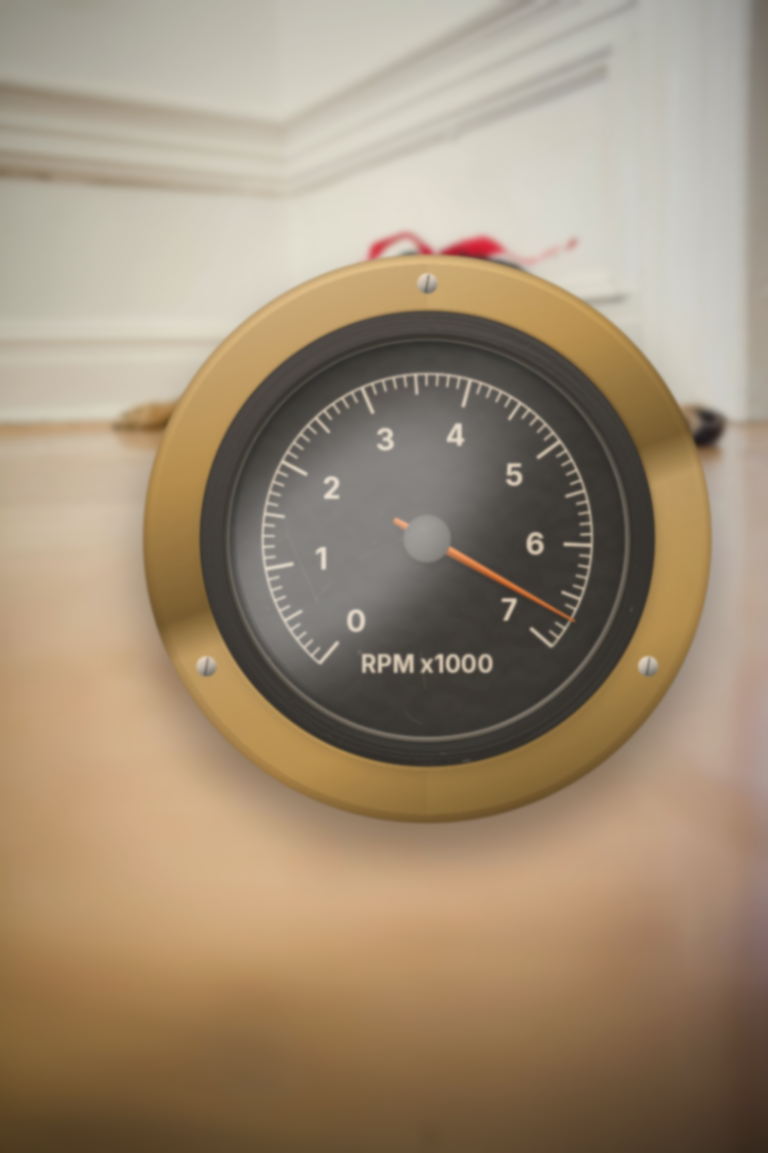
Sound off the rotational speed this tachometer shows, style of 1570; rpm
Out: 6700; rpm
